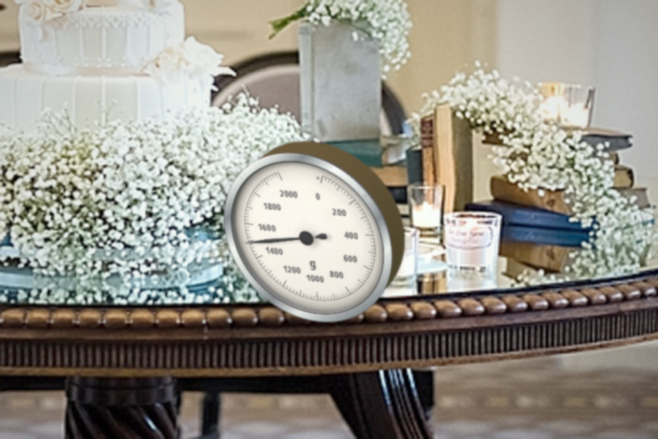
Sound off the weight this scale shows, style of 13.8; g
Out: 1500; g
